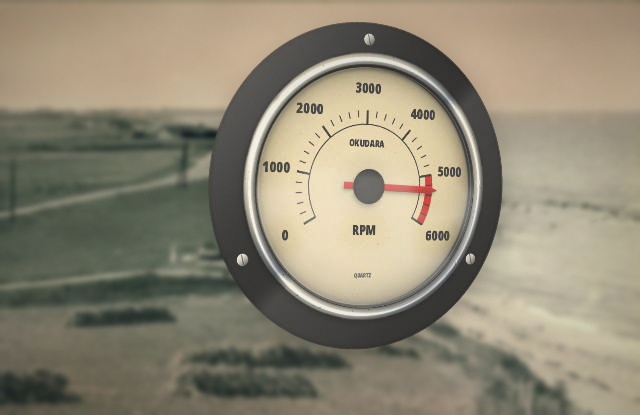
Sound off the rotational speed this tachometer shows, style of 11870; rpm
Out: 5300; rpm
